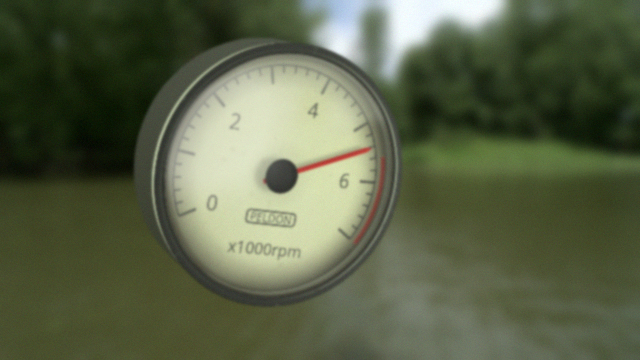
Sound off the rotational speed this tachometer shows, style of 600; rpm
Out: 5400; rpm
